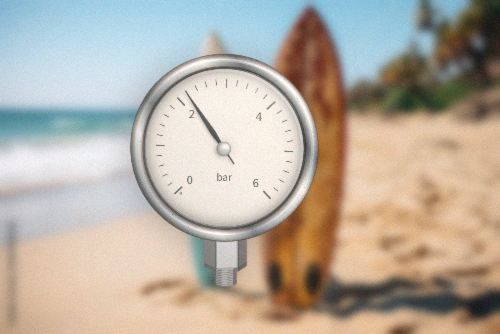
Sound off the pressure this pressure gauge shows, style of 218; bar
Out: 2.2; bar
